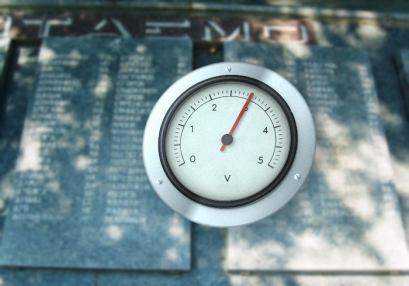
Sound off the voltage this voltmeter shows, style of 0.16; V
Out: 3; V
